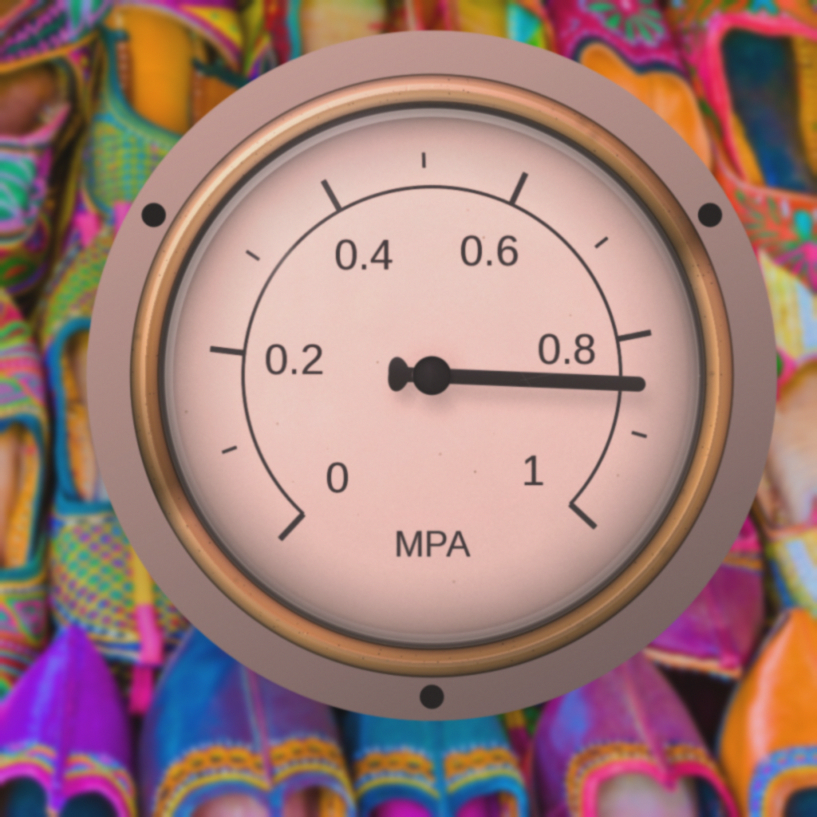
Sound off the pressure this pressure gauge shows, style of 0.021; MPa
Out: 0.85; MPa
